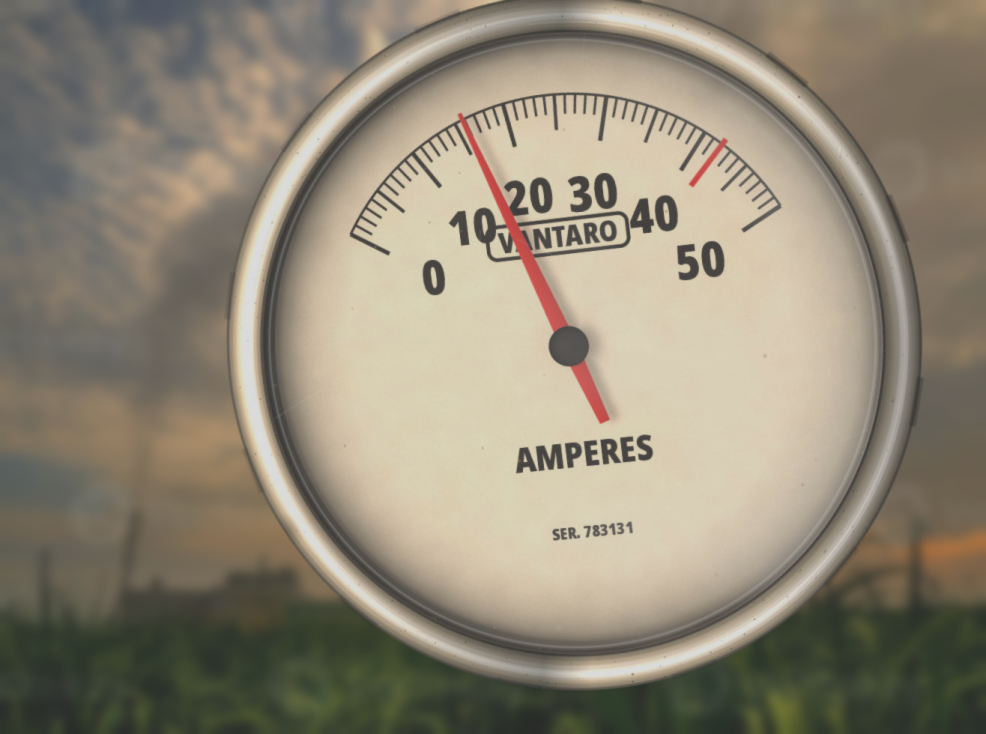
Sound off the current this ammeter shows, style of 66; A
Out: 16; A
